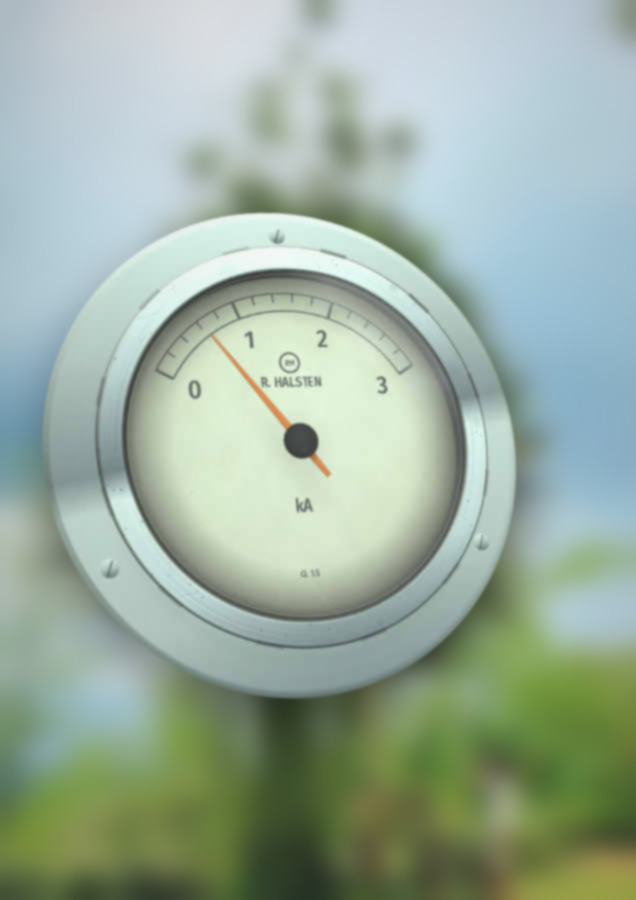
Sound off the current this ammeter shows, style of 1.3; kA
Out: 0.6; kA
